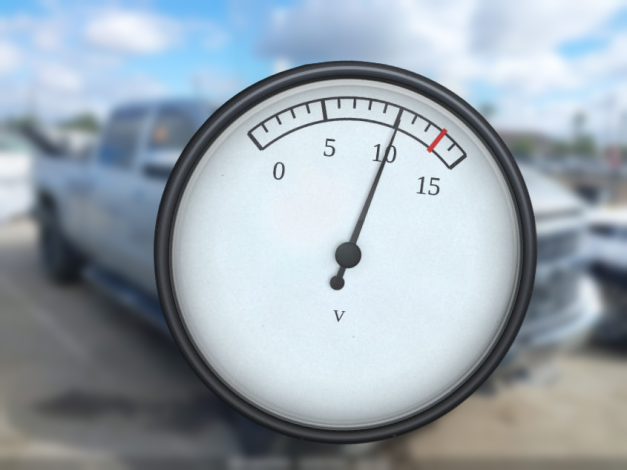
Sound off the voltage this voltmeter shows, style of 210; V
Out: 10; V
